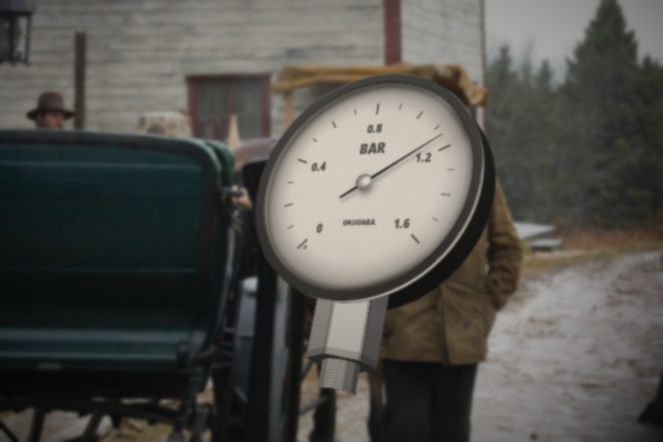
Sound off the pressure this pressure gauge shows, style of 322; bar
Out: 1.15; bar
